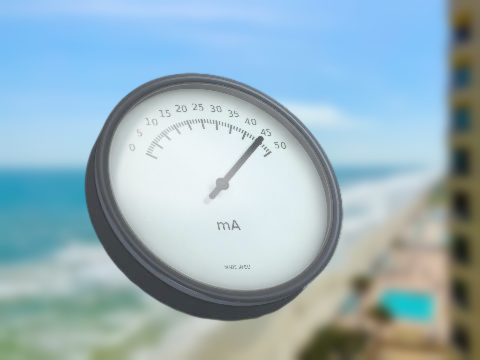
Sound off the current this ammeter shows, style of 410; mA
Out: 45; mA
